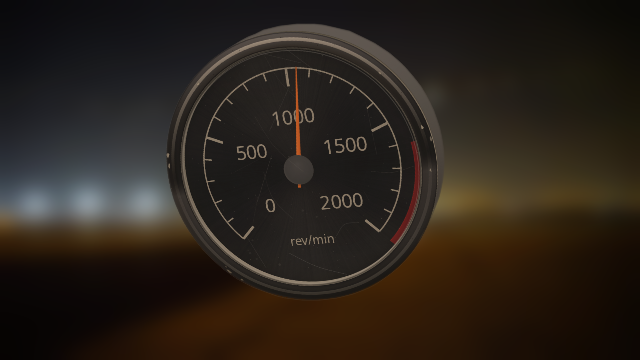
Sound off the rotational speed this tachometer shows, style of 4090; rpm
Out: 1050; rpm
